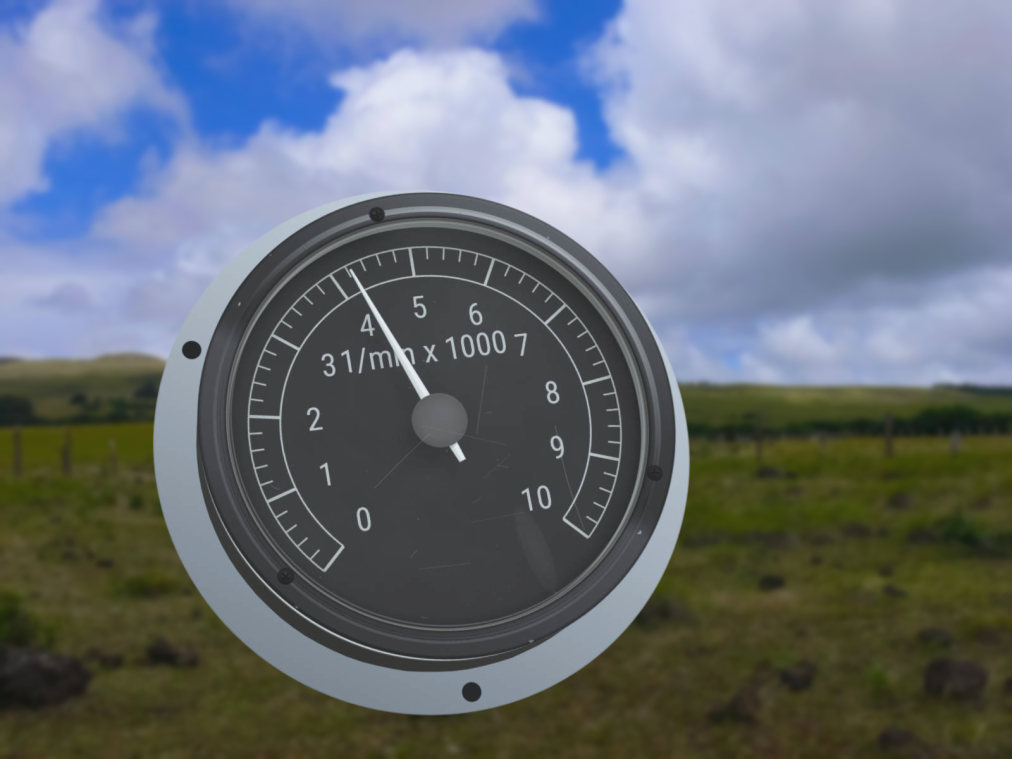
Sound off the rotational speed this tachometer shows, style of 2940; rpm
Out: 4200; rpm
